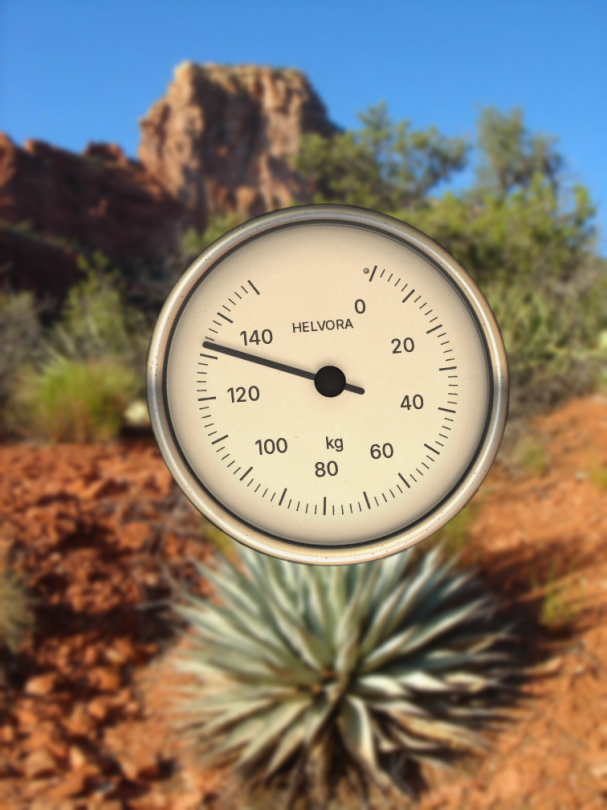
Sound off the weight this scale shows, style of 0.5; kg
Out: 132; kg
